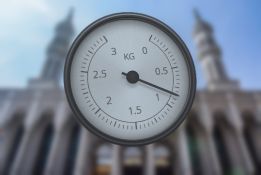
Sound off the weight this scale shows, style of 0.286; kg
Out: 0.85; kg
